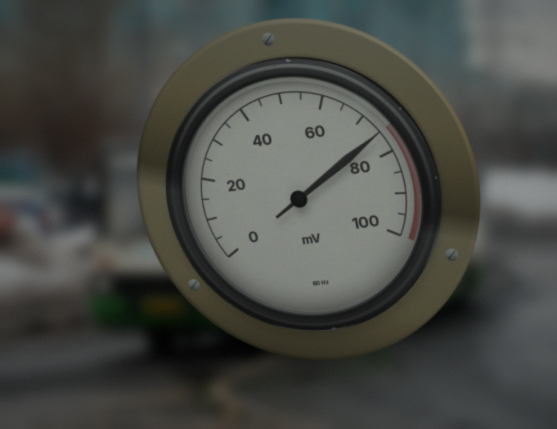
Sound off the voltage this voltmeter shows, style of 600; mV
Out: 75; mV
